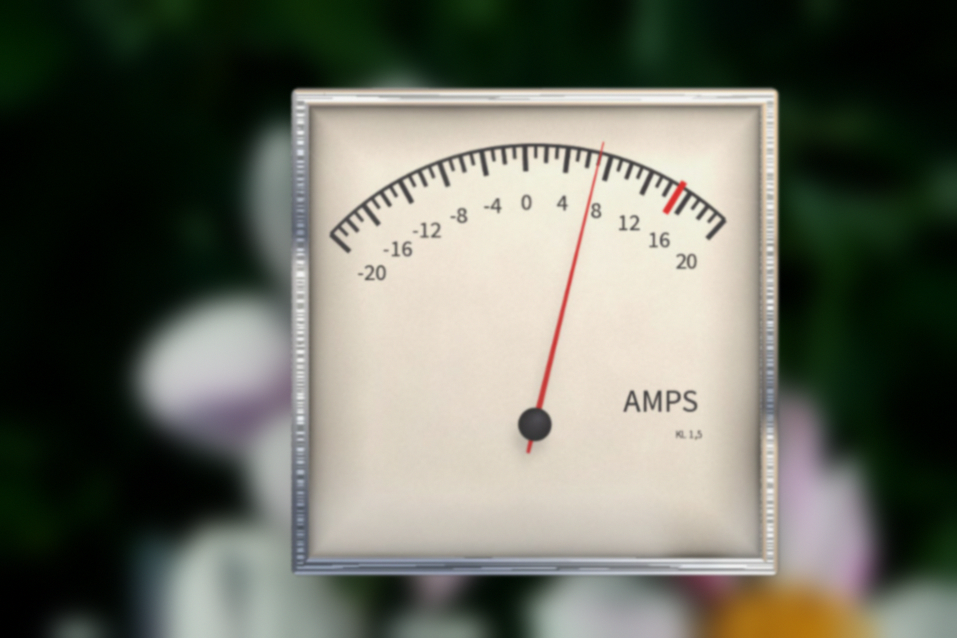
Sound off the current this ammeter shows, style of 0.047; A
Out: 7; A
